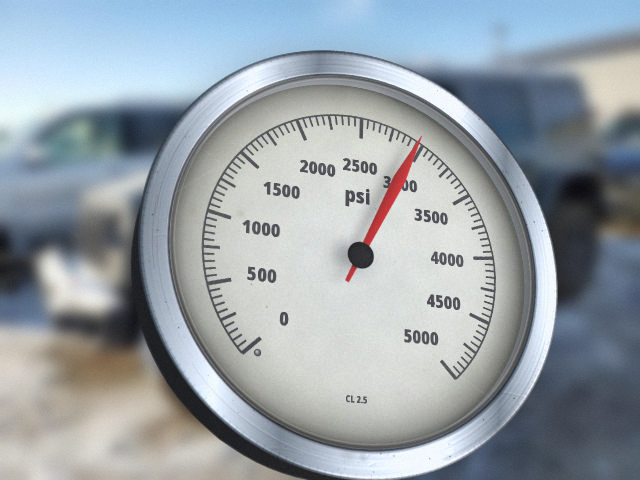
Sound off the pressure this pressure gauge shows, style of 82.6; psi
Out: 2950; psi
